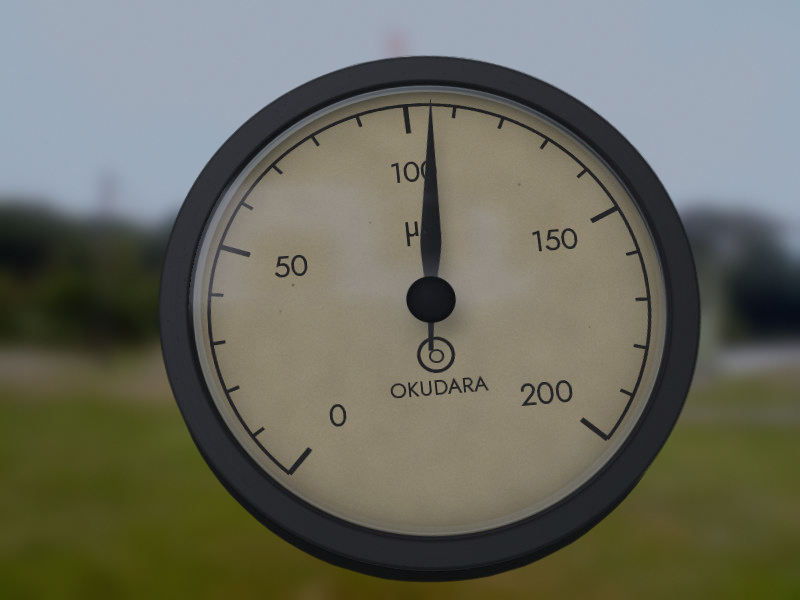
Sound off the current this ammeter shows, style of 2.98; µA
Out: 105; µA
